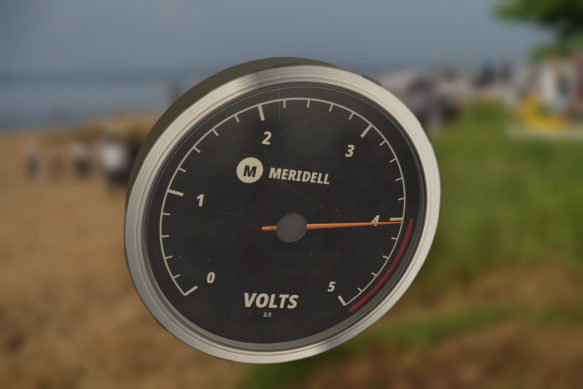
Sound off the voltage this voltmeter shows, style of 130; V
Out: 4; V
